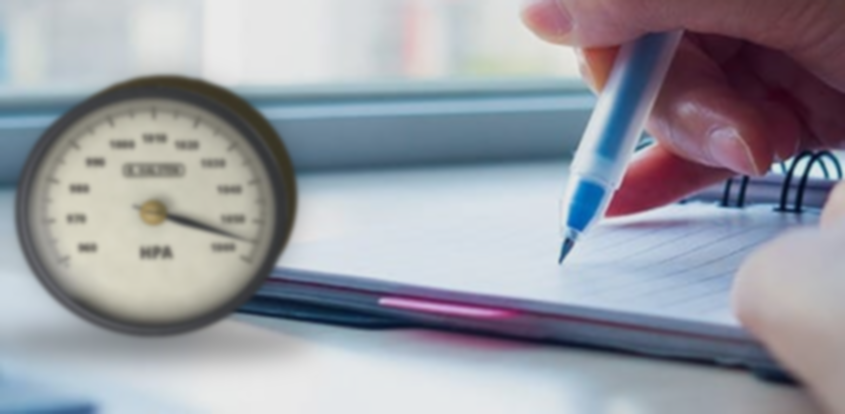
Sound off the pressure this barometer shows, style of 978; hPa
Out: 1055; hPa
